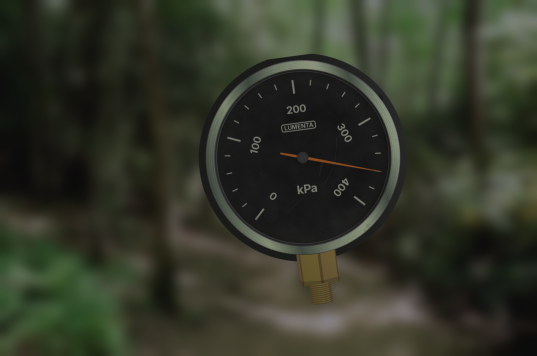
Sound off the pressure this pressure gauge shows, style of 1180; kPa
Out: 360; kPa
